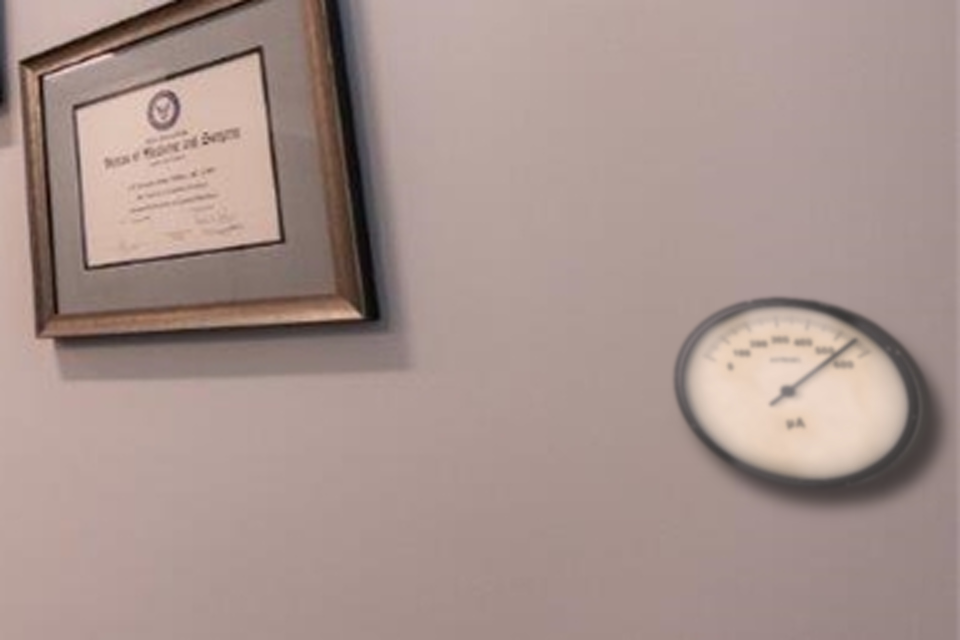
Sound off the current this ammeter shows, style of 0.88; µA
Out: 550; µA
